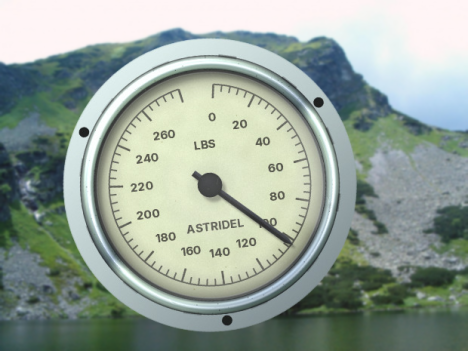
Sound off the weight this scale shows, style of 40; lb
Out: 102; lb
